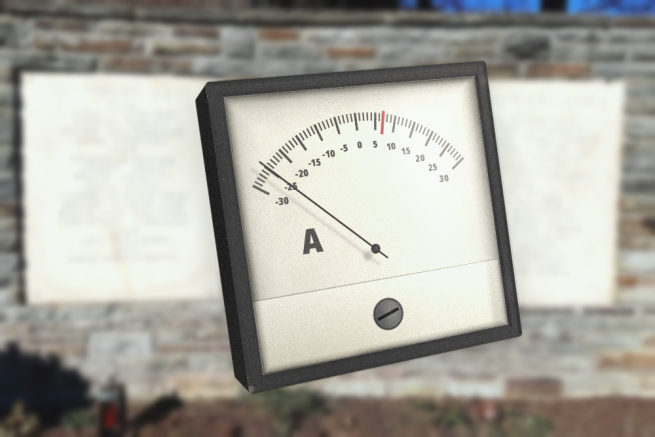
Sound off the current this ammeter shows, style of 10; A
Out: -25; A
